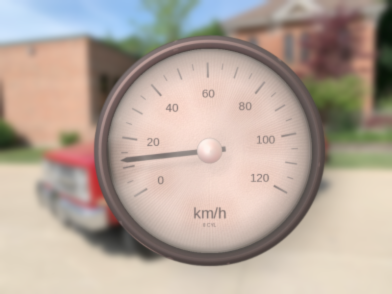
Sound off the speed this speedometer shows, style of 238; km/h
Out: 12.5; km/h
